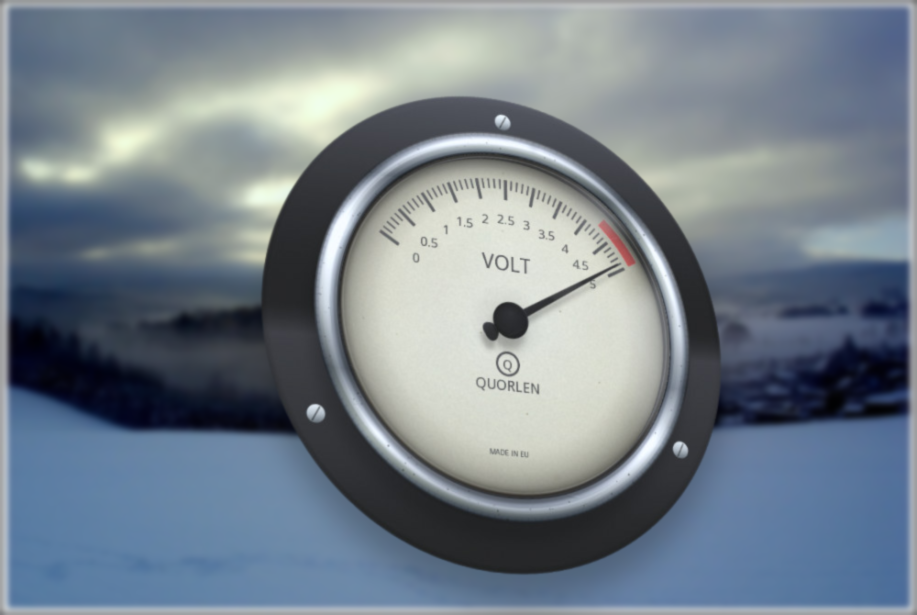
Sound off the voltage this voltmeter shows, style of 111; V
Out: 4.9; V
